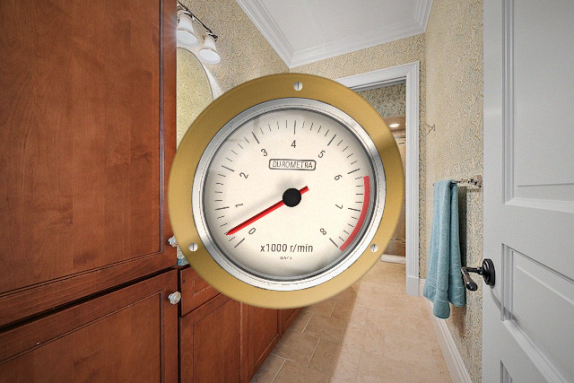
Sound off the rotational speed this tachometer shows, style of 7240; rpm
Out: 400; rpm
